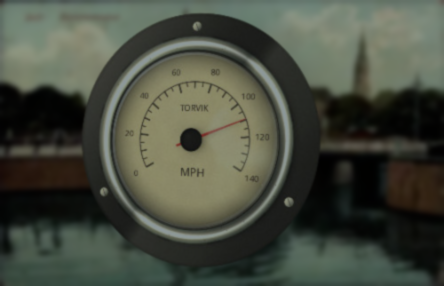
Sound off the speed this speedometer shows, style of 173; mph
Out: 110; mph
